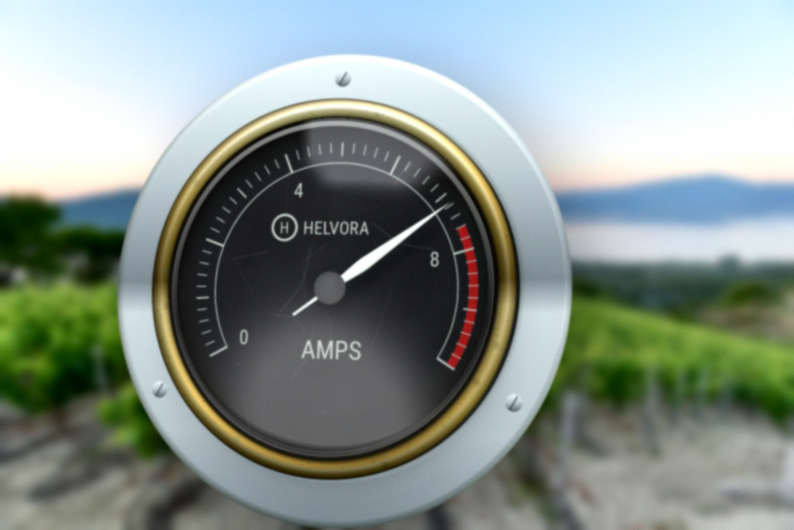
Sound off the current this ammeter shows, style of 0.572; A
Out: 7.2; A
